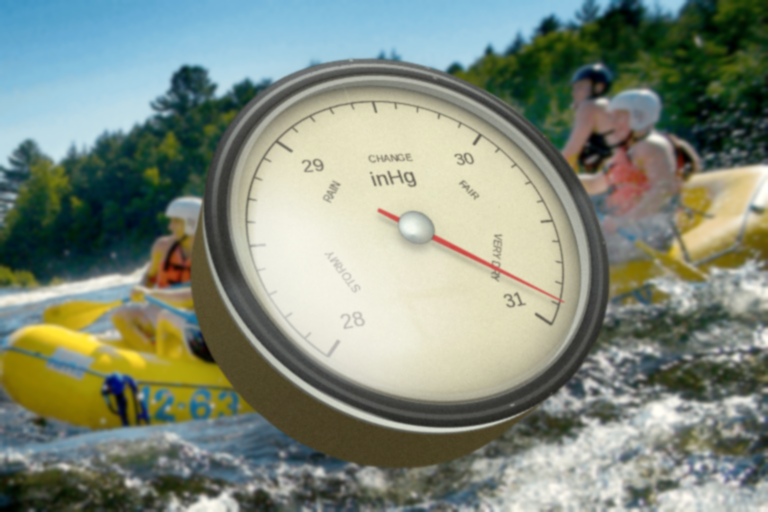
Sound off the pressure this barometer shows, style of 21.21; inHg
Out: 30.9; inHg
